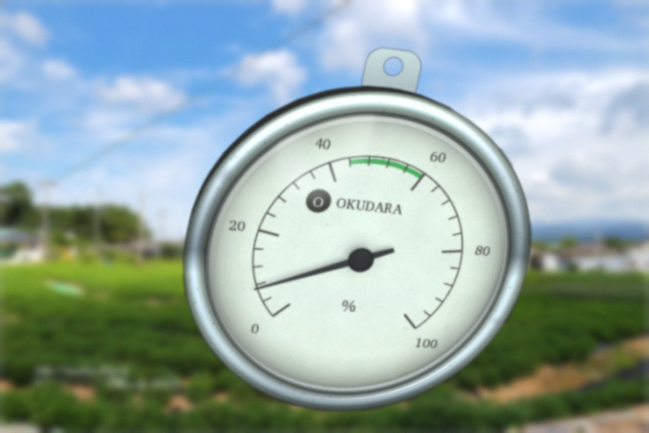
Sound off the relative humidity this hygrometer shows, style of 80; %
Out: 8; %
